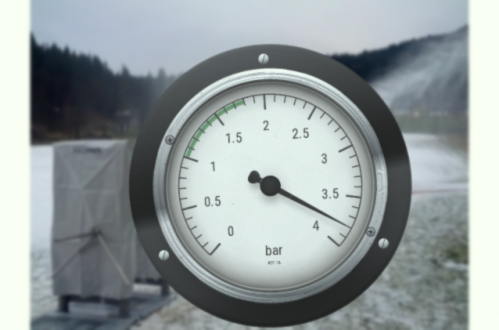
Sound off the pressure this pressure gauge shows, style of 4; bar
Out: 3.8; bar
